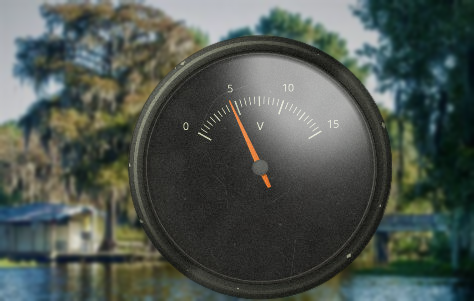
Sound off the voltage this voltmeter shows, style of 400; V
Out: 4.5; V
